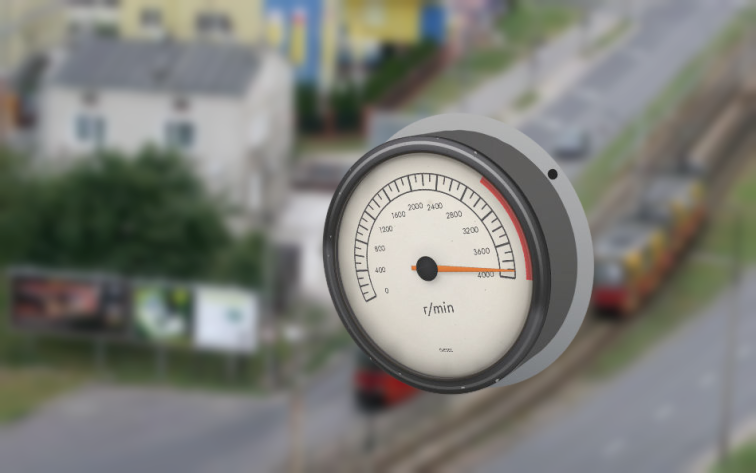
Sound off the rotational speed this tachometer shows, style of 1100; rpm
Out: 3900; rpm
